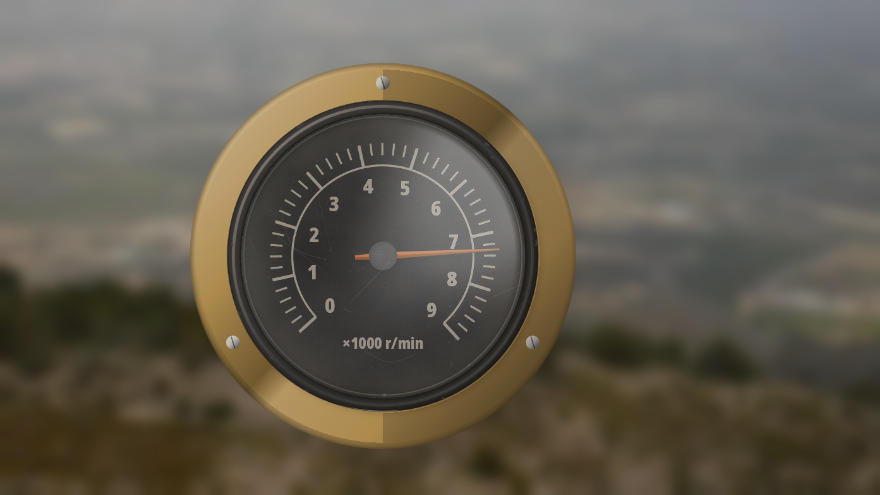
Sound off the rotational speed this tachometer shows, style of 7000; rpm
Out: 7300; rpm
